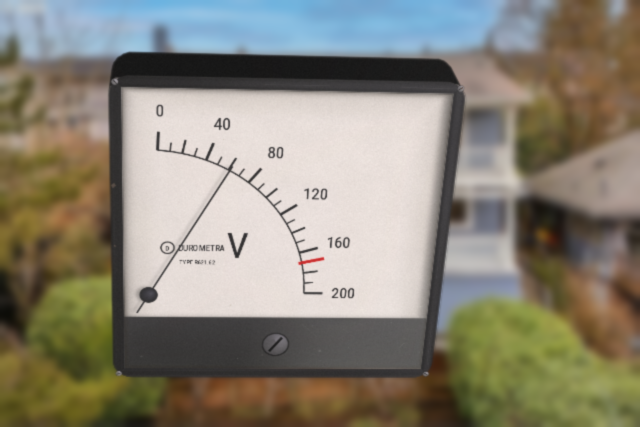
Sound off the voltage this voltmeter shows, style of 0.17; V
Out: 60; V
